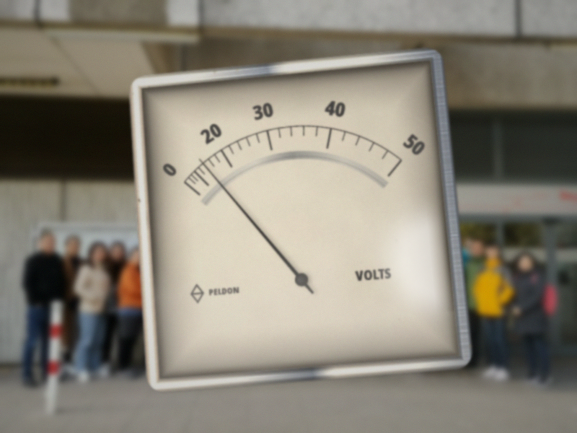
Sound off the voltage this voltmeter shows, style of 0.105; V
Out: 14; V
